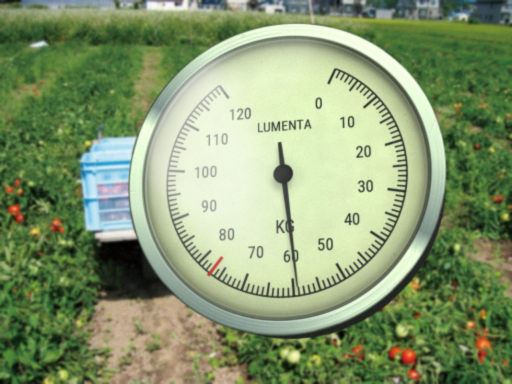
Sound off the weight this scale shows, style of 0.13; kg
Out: 59; kg
